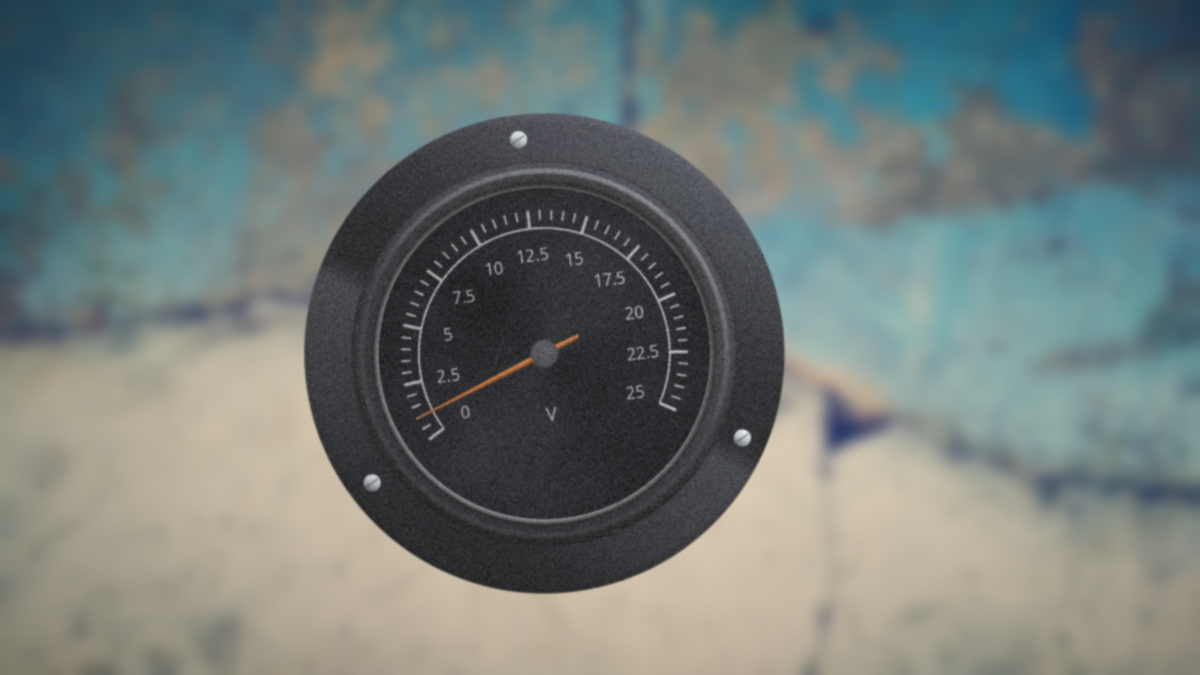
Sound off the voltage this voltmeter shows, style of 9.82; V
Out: 1; V
